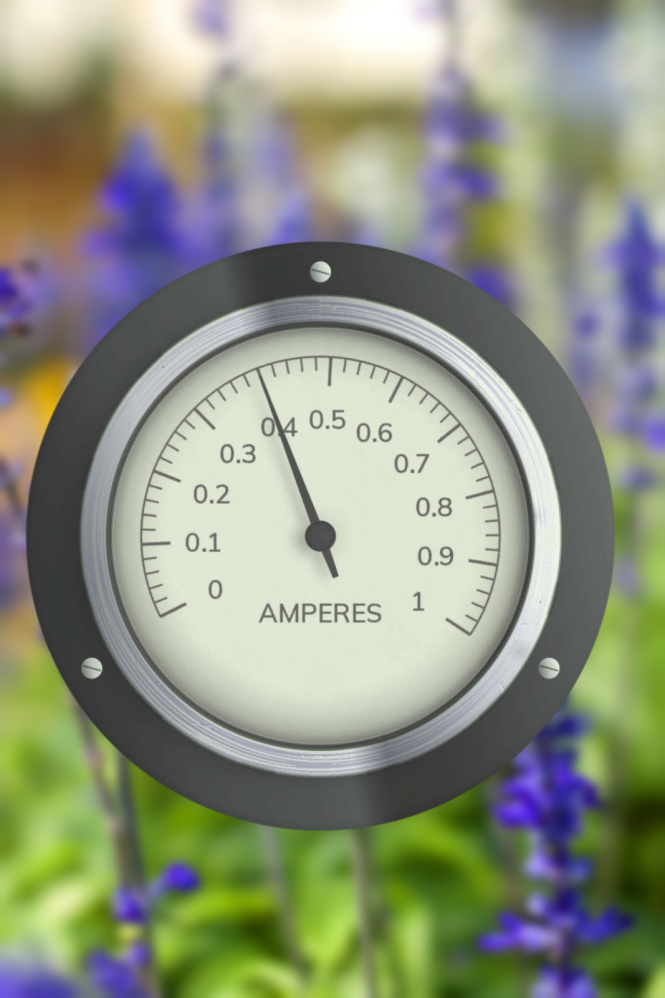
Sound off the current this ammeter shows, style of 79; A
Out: 0.4; A
